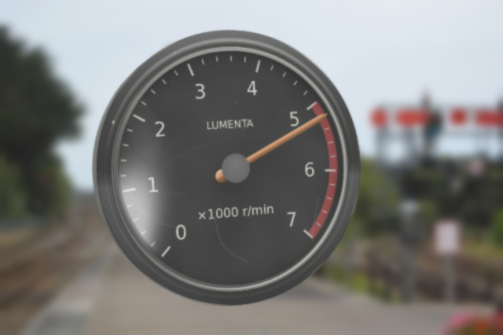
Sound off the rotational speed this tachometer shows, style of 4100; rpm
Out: 5200; rpm
